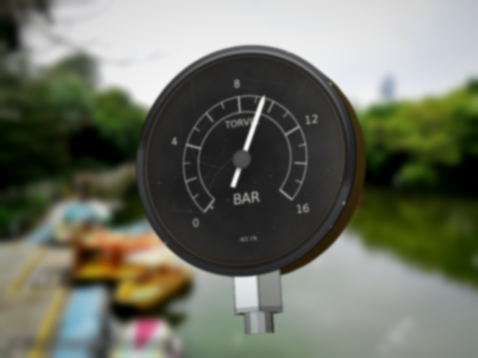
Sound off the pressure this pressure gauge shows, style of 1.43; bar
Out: 9.5; bar
